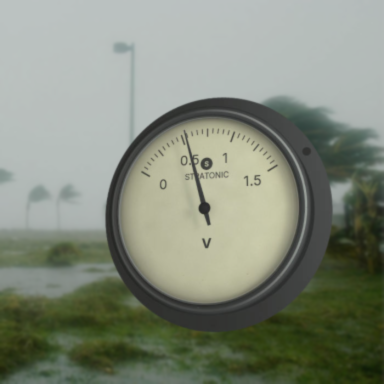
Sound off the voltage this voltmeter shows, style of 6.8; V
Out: 0.55; V
